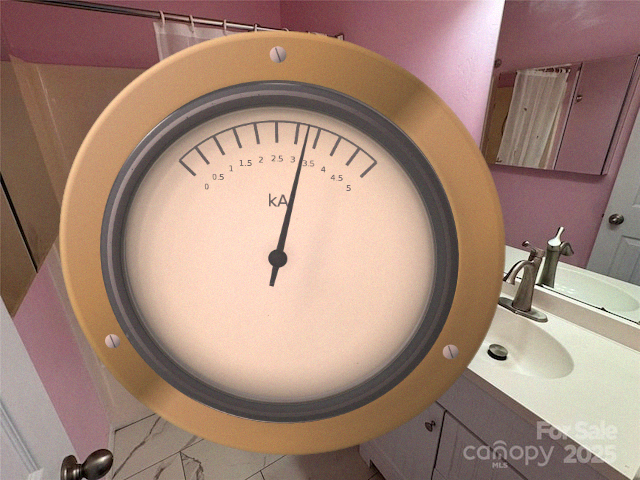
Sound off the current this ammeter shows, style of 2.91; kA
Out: 3.25; kA
